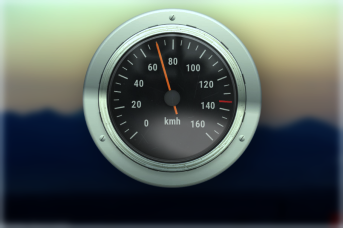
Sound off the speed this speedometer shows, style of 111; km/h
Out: 70; km/h
